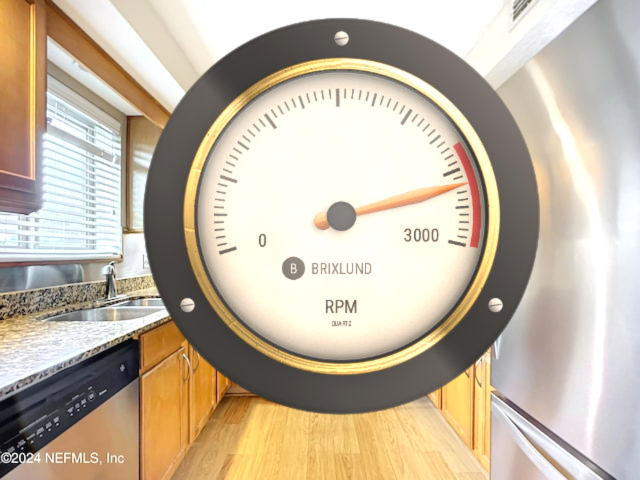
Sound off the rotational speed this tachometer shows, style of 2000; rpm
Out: 2600; rpm
